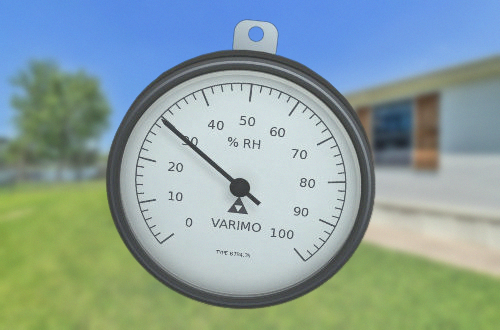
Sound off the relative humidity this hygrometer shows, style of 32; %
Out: 30; %
